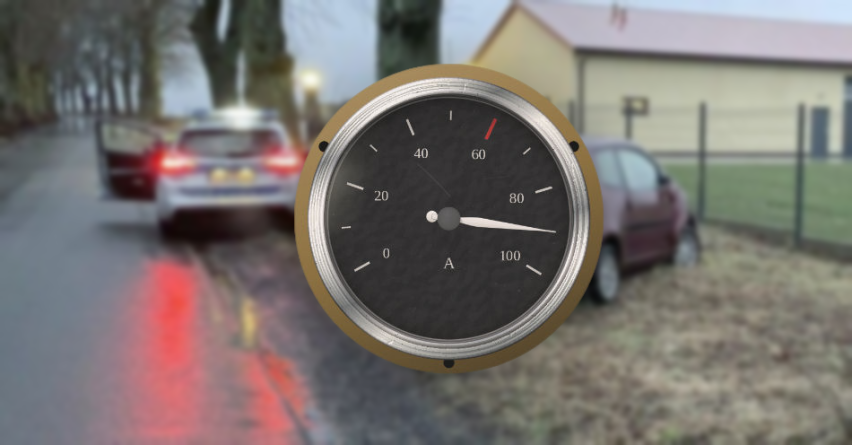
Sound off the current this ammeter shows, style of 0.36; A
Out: 90; A
